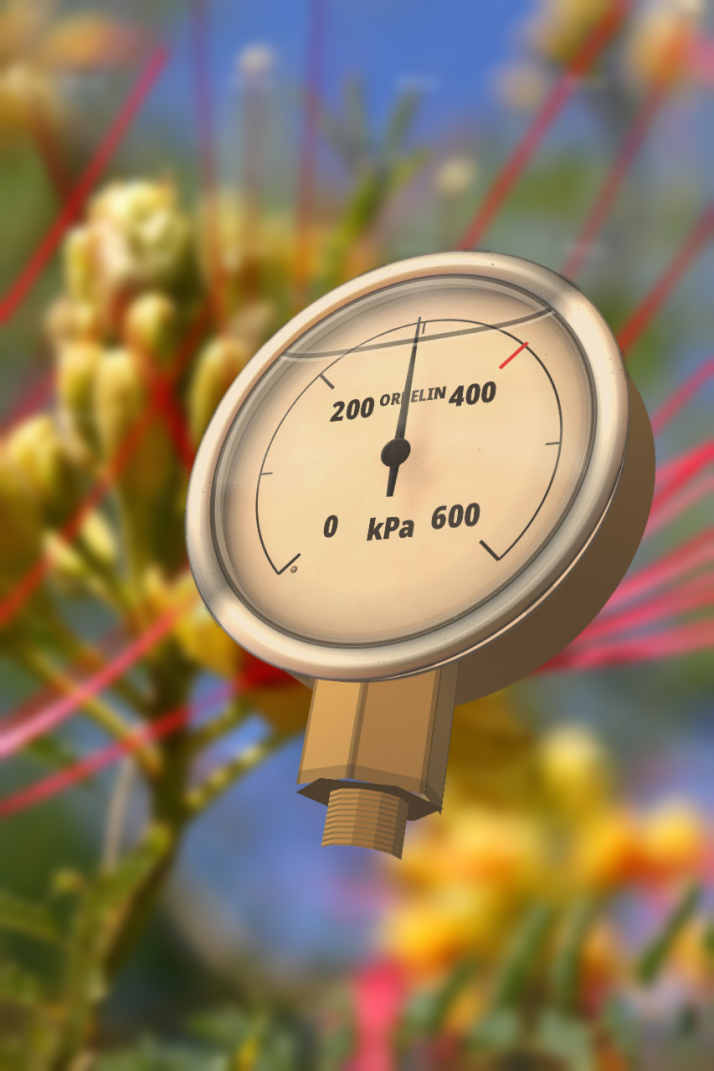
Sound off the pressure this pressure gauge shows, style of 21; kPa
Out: 300; kPa
